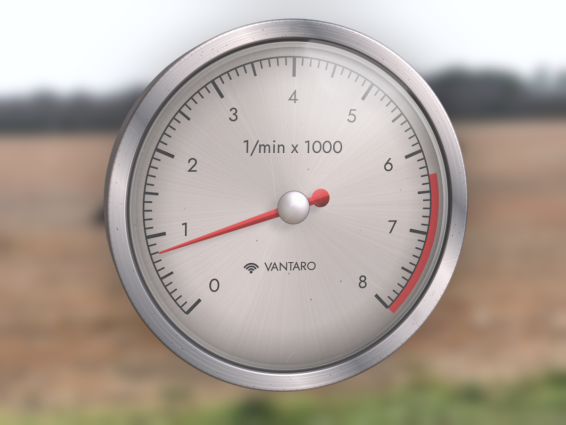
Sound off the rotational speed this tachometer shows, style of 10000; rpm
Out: 800; rpm
